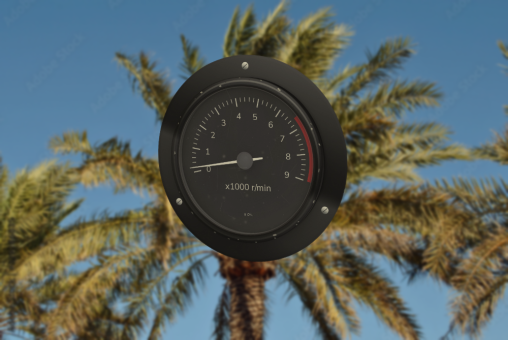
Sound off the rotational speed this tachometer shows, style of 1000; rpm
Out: 200; rpm
